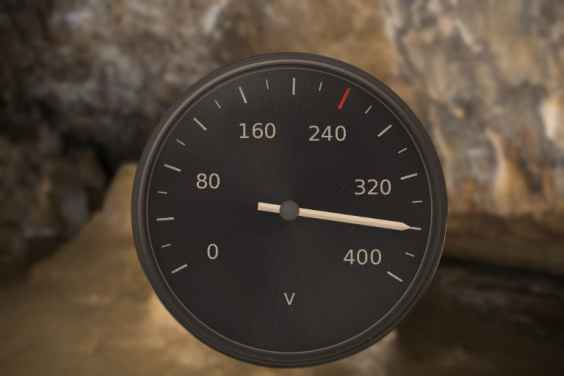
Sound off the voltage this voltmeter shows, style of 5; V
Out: 360; V
